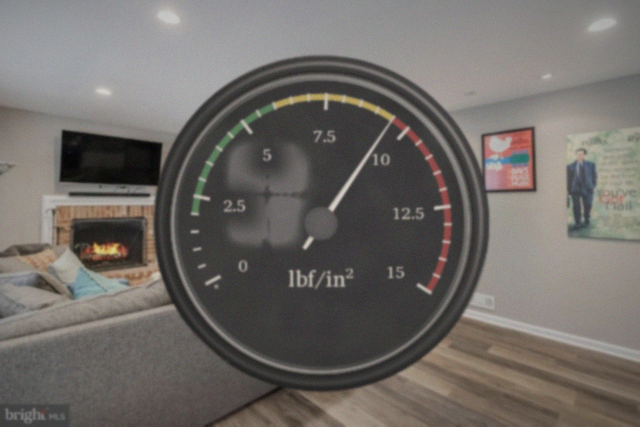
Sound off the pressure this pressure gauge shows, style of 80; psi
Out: 9.5; psi
